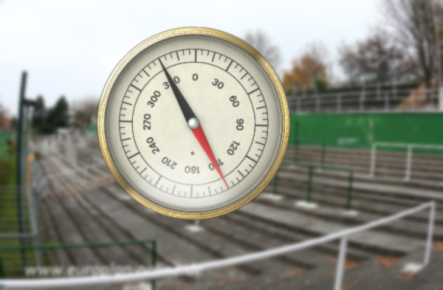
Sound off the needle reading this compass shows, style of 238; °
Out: 150; °
